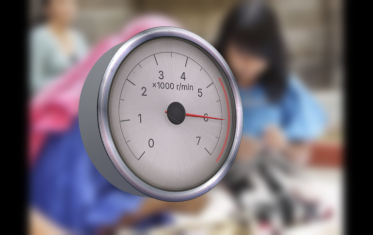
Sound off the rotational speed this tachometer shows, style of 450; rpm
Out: 6000; rpm
